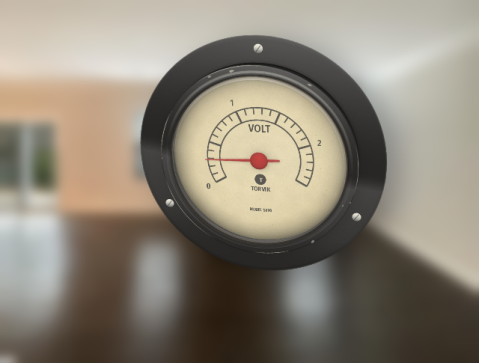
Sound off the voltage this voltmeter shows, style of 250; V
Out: 0.3; V
